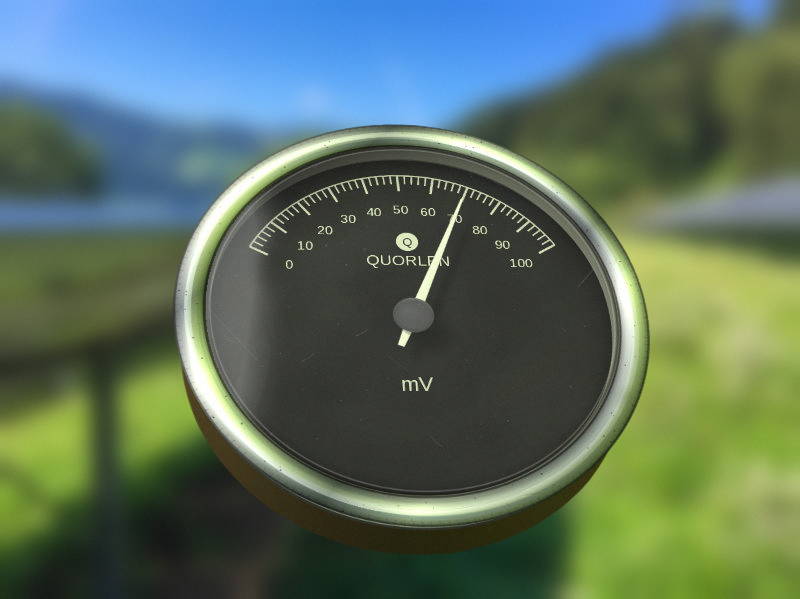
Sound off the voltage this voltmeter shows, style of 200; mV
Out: 70; mV
